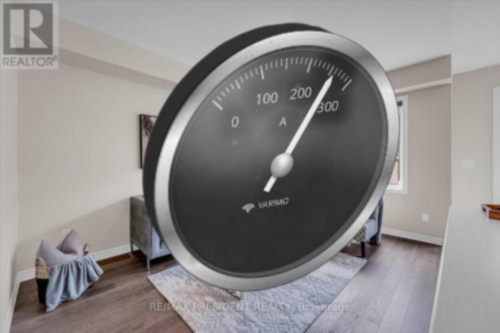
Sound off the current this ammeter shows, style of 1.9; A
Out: 250; A
